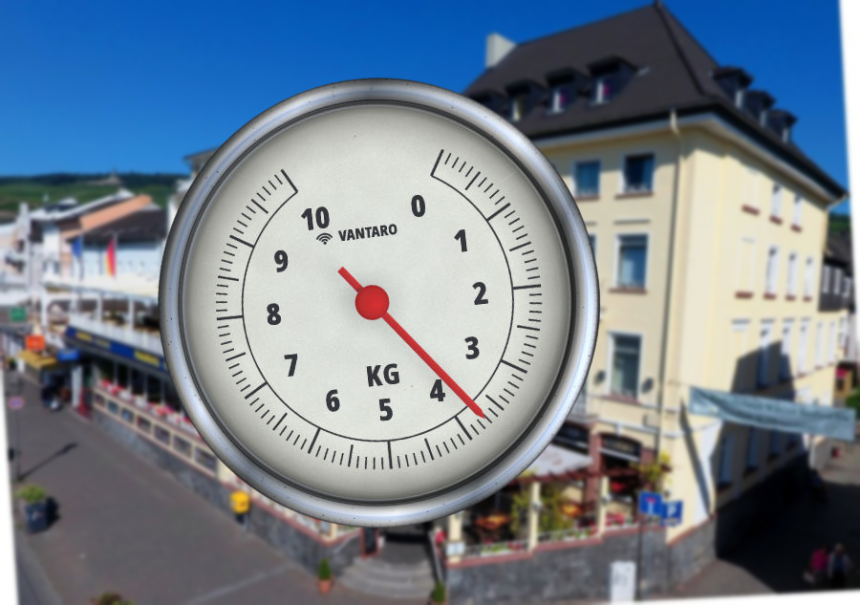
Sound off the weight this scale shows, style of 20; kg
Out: 3.7; kg
